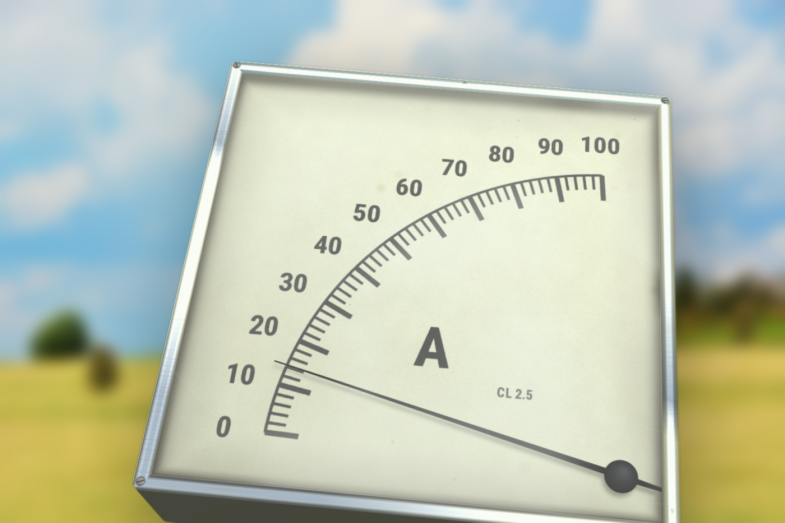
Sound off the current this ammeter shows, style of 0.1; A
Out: 14; A
